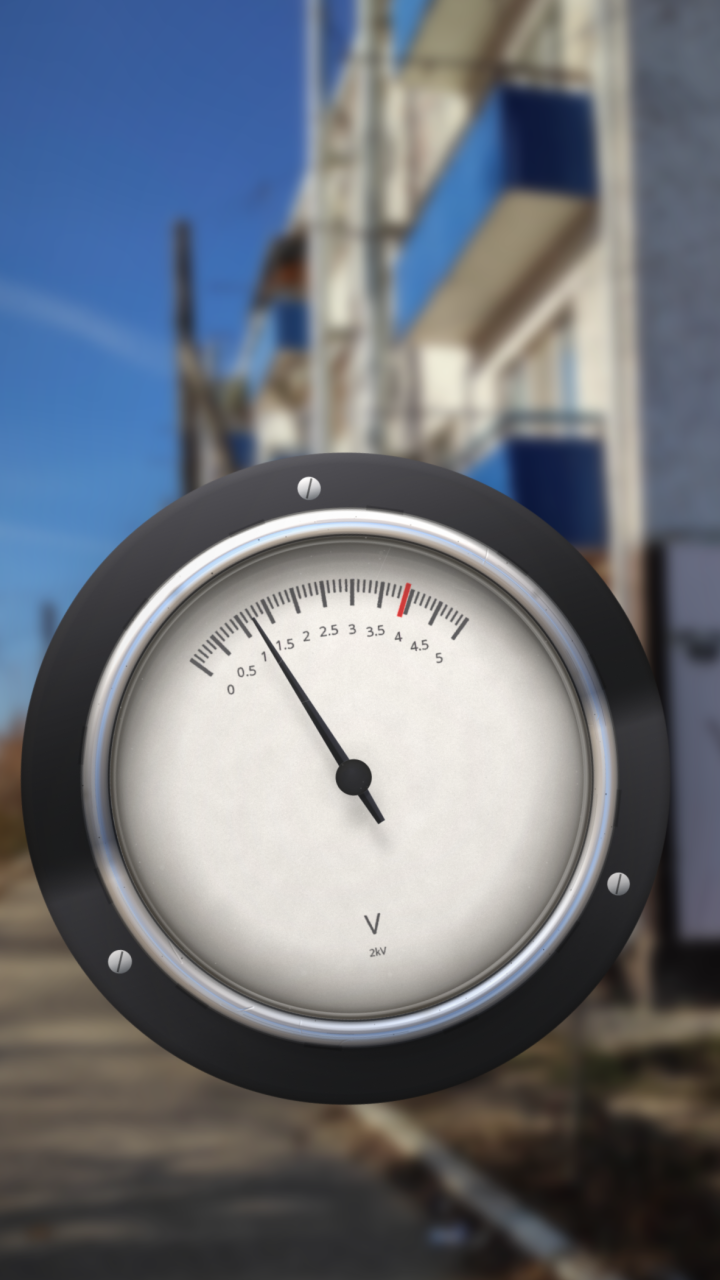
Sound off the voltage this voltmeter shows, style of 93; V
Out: 1.2; V
